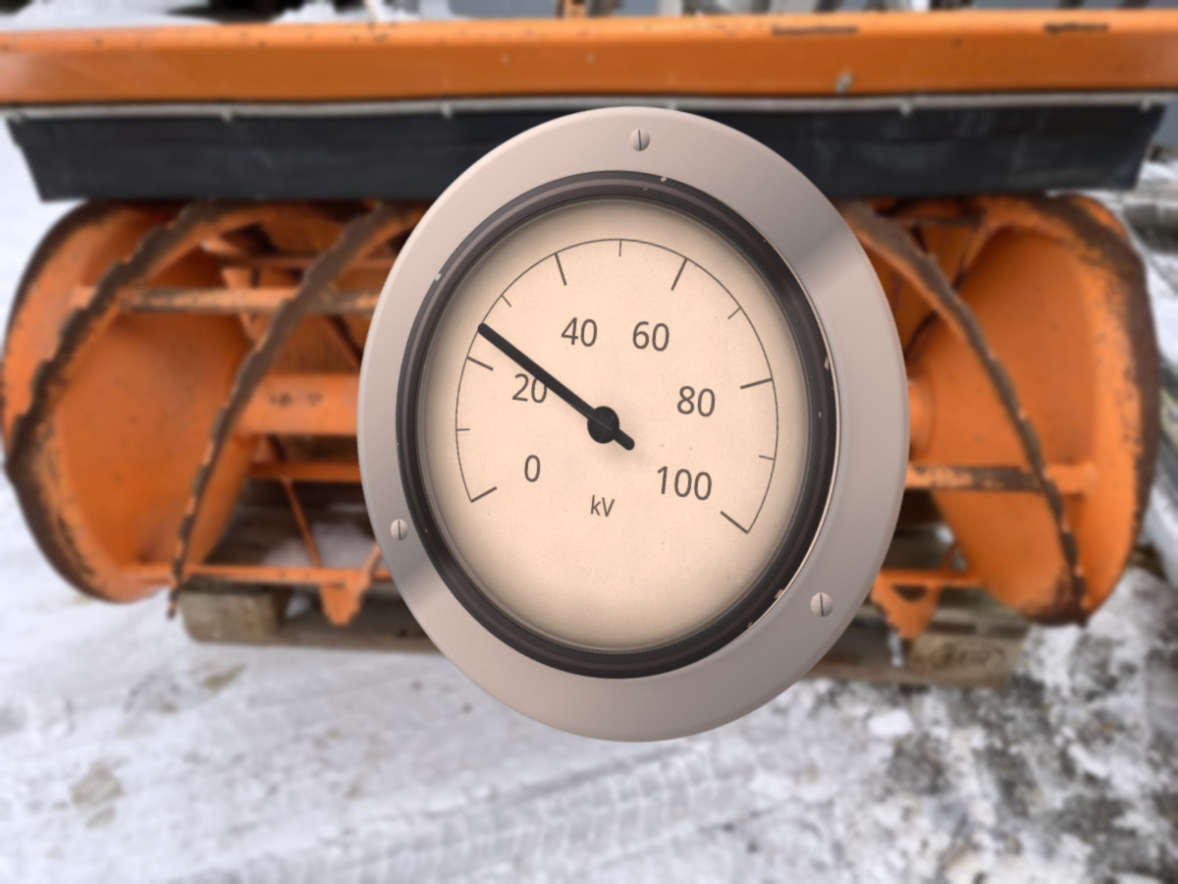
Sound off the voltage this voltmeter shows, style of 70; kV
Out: 25; kV
